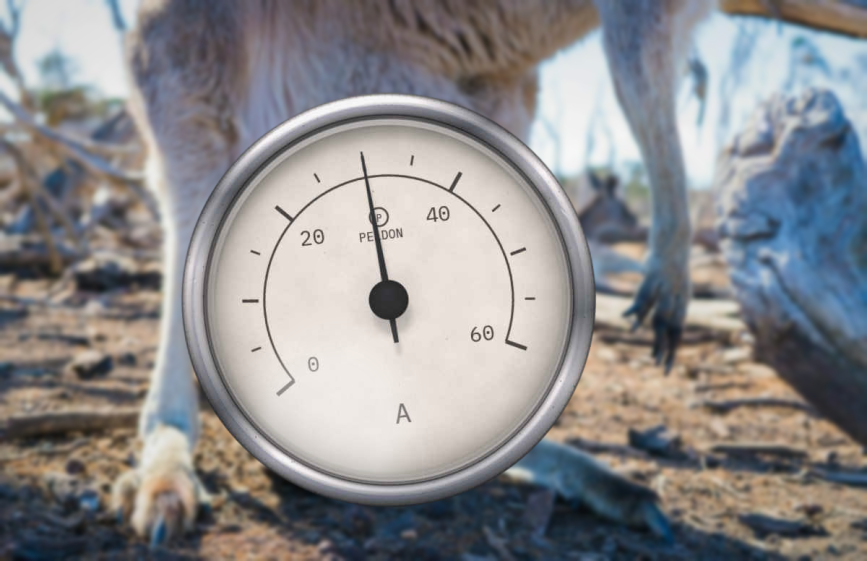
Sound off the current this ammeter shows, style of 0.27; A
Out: 30; A
